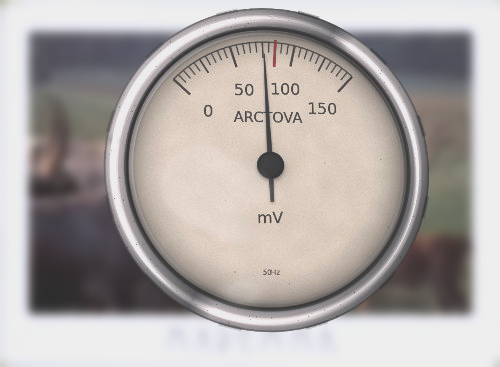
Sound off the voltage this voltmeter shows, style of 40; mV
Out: 75; mV
